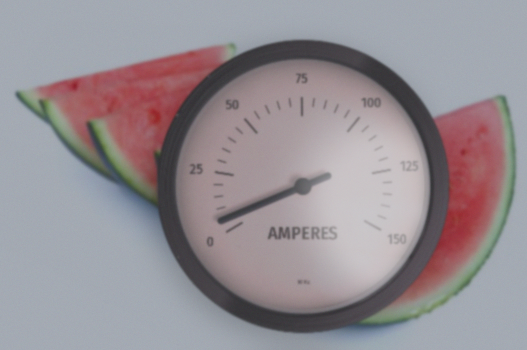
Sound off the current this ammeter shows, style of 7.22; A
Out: 5; A
